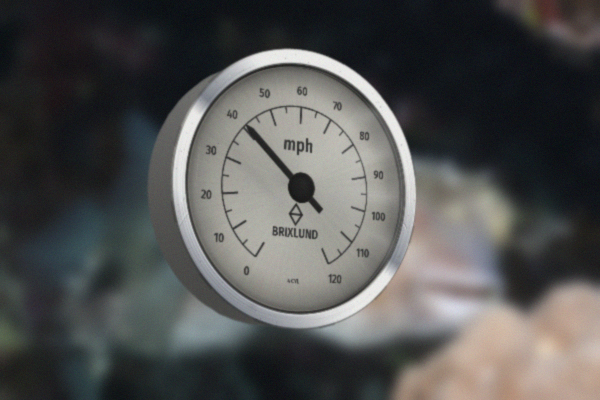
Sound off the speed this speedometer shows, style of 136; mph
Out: 40; mph
